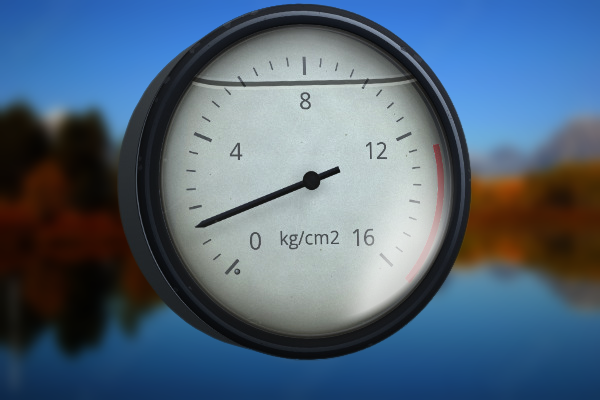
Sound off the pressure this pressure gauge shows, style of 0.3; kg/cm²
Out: 1.5; kg/cm²
